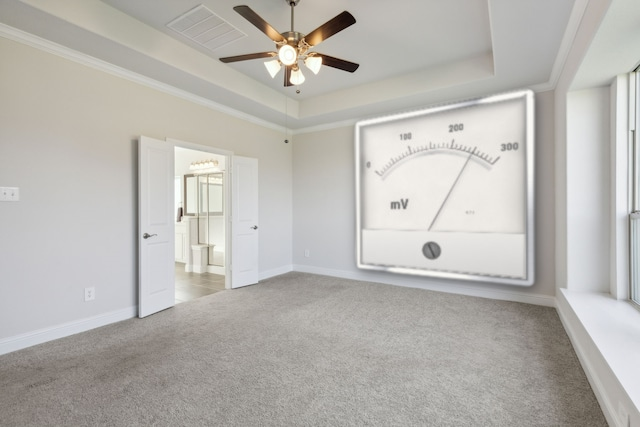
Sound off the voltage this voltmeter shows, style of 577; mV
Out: 250; mV
